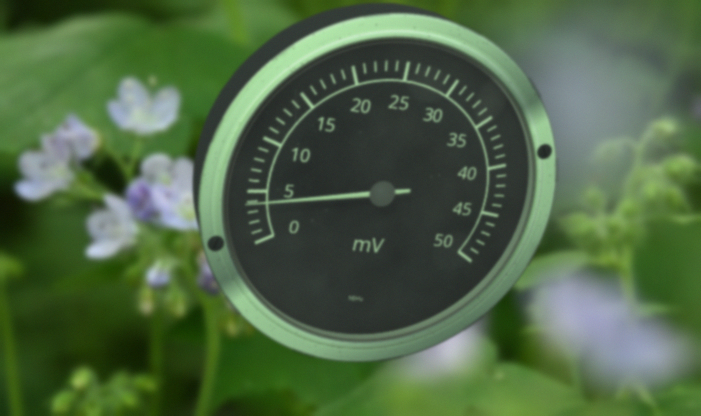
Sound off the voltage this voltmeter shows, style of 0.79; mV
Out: 4; mV
